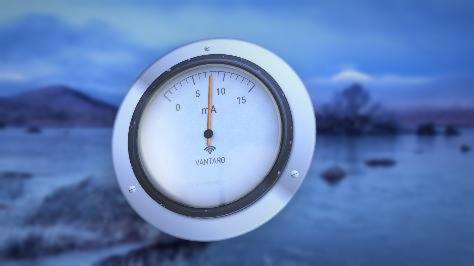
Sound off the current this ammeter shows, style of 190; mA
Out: 8; mA
